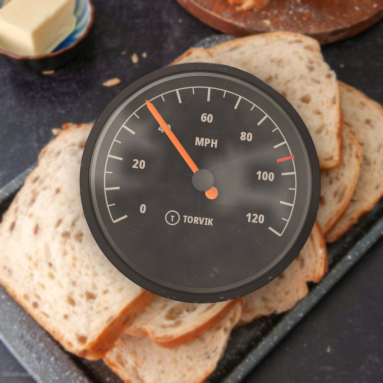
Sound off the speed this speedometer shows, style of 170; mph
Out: 40; mph
